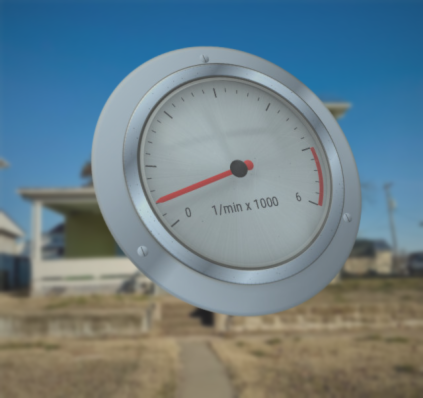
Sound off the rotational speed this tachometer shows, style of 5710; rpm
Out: 400; rpm
